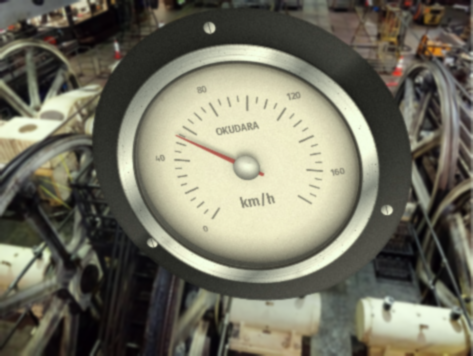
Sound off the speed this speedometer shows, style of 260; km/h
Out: 55; km/h
